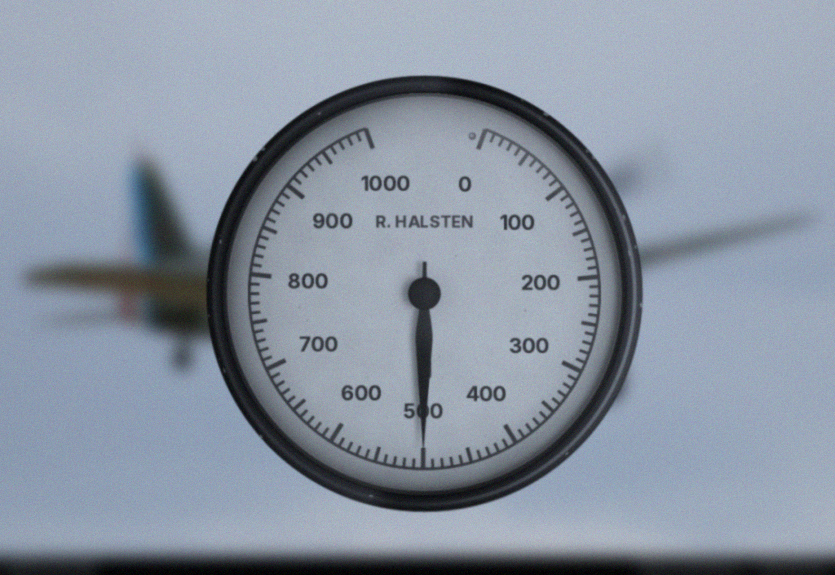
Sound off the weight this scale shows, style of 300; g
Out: 500; g
